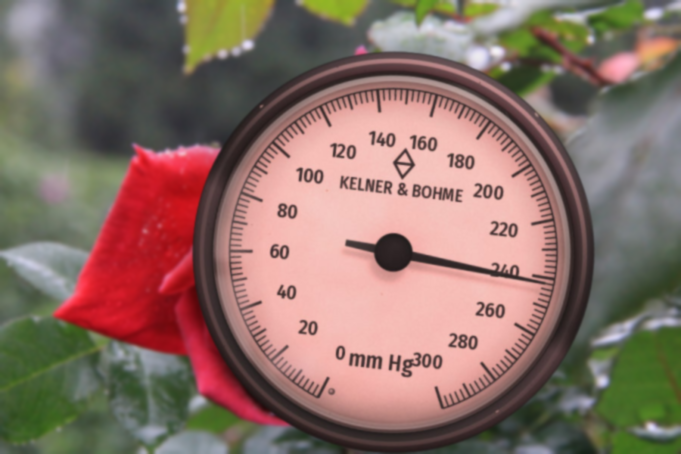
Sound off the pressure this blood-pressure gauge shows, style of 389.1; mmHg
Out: 242; mmHg
